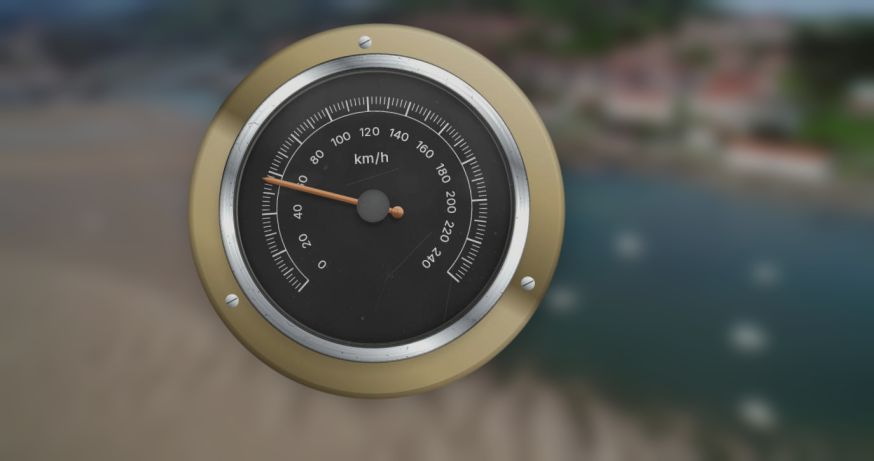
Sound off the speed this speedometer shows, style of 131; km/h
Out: 56; km/h
